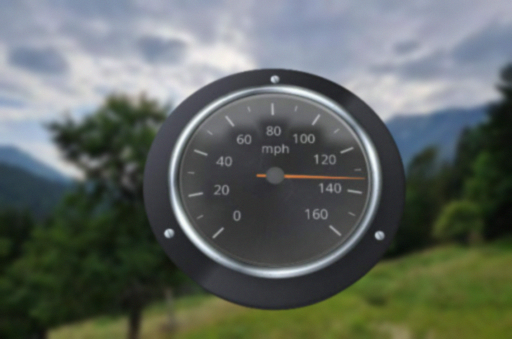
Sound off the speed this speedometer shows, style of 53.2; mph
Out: 135; mph
